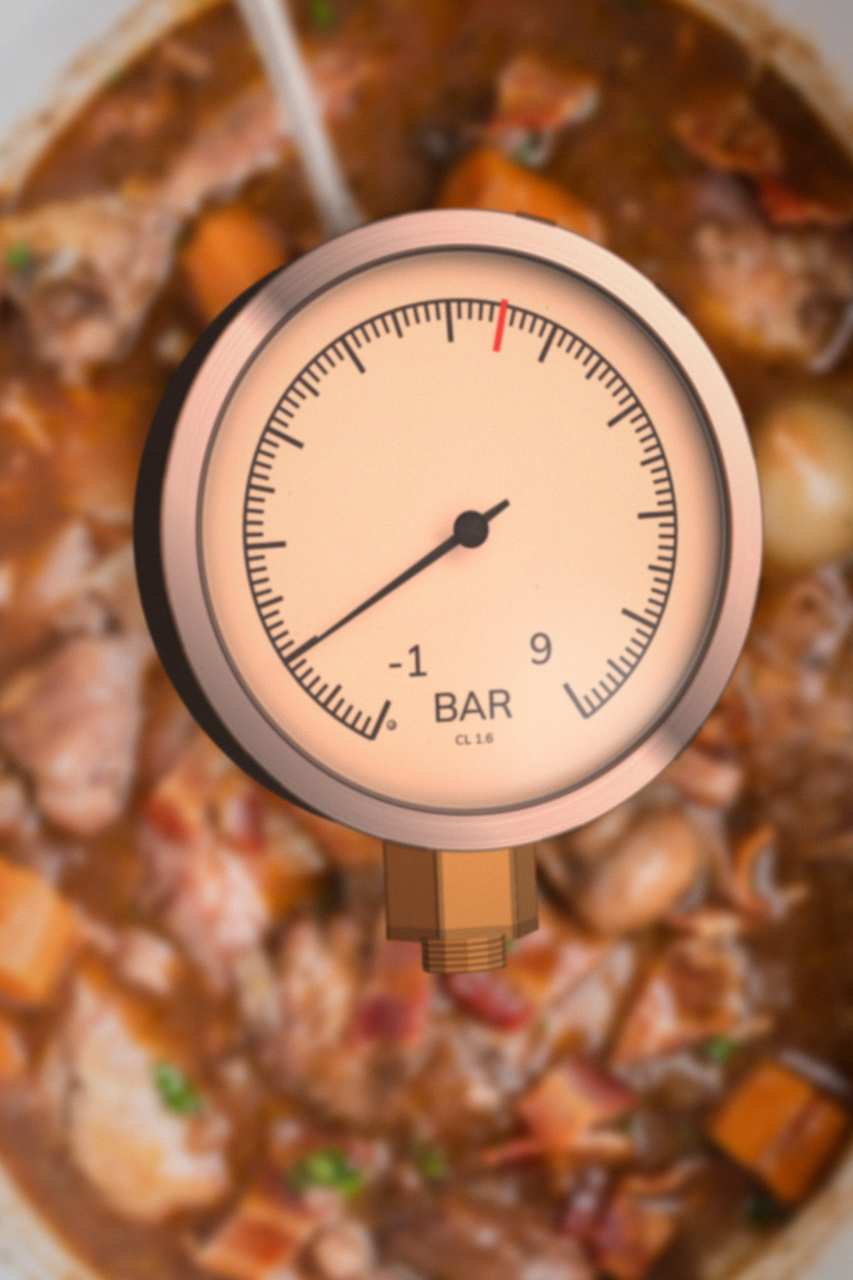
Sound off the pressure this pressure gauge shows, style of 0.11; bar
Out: 0; bar
